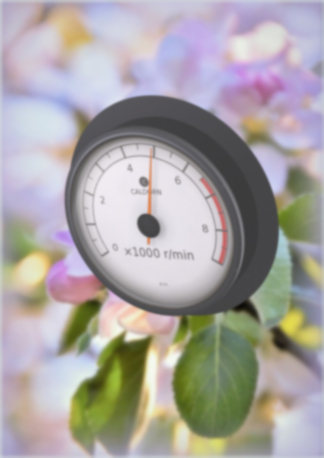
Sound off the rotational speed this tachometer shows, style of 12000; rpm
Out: 5000; rpm
